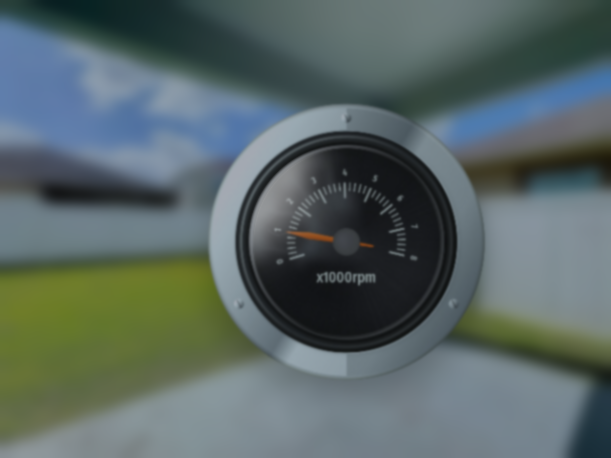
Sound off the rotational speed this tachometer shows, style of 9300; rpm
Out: 1000; rpm
